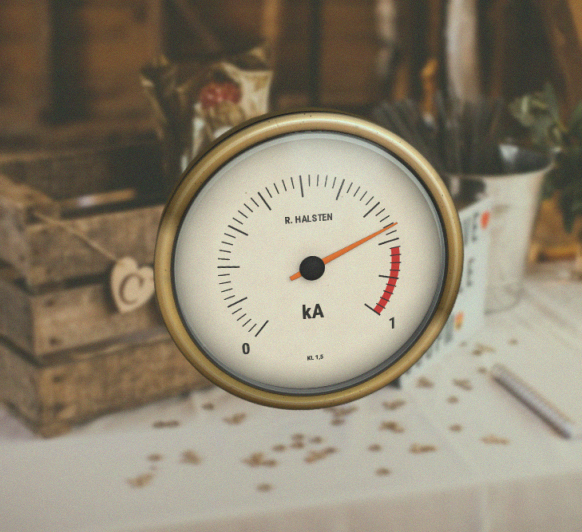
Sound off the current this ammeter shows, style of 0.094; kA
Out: 0.76; kA
